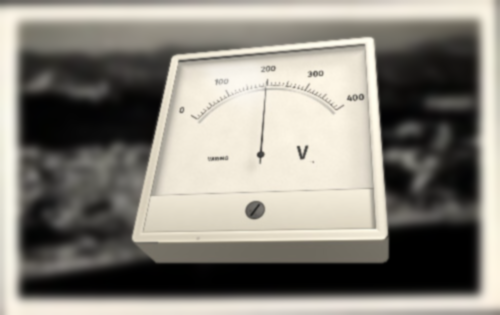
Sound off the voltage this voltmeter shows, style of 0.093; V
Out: 200; V
